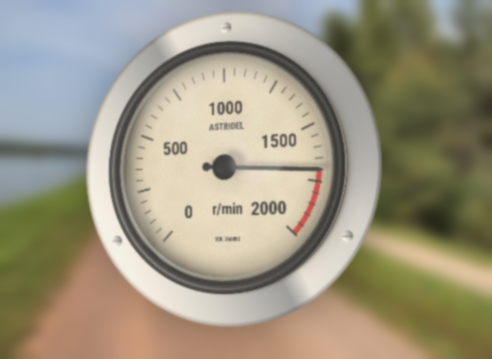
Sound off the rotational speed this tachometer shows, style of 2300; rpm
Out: 1700; rpm
